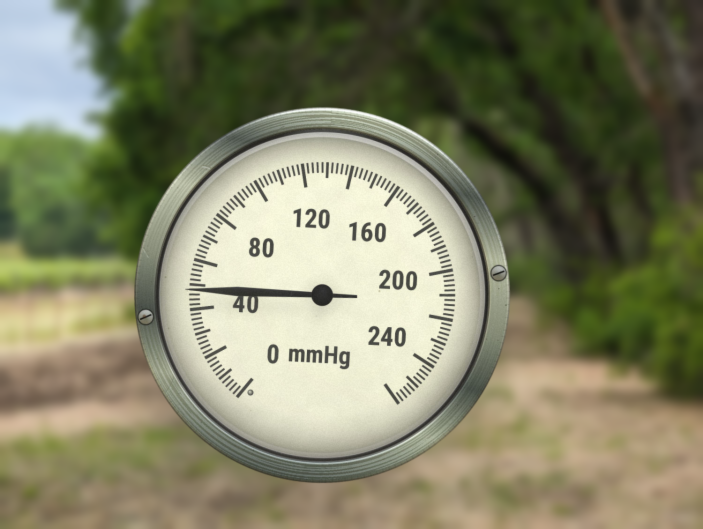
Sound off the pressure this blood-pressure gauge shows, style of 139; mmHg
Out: 48; mmHg
